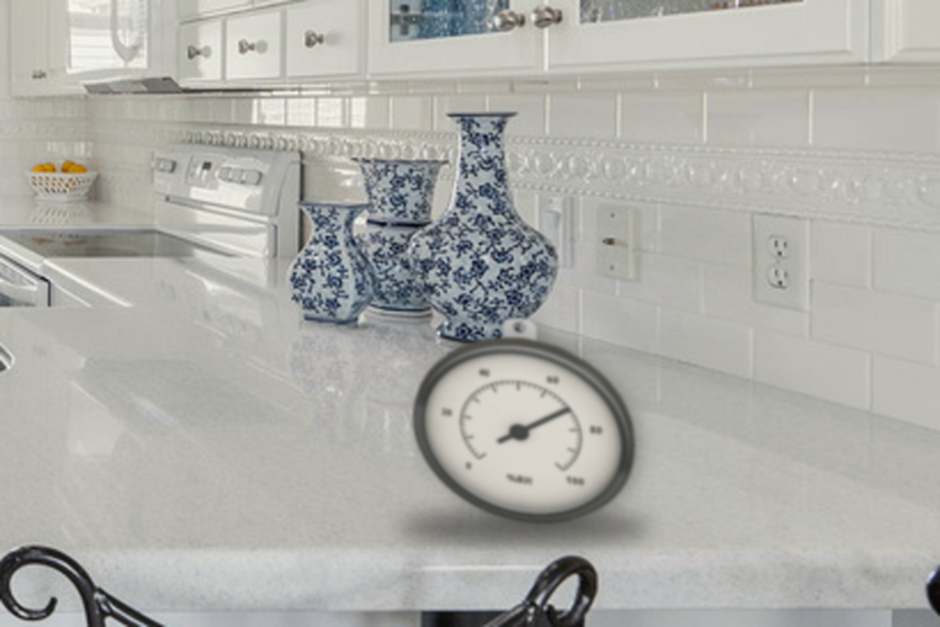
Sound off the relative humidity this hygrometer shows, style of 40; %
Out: 70; %
